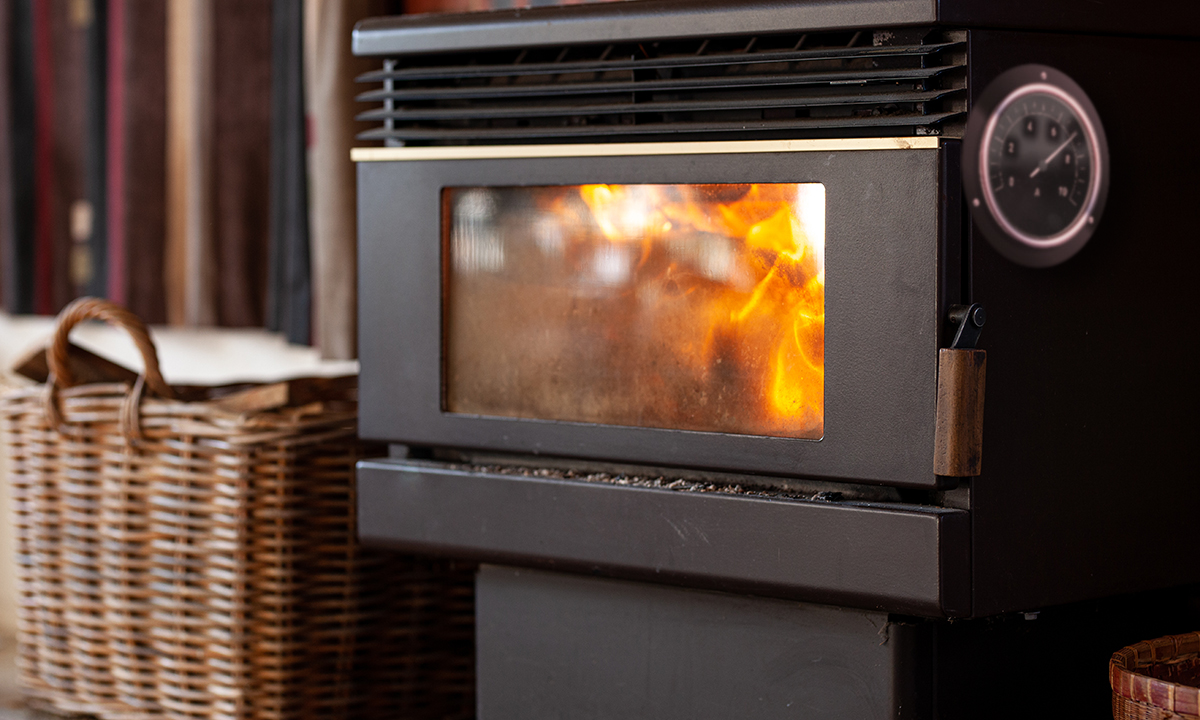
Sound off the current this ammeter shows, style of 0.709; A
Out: 7; A
